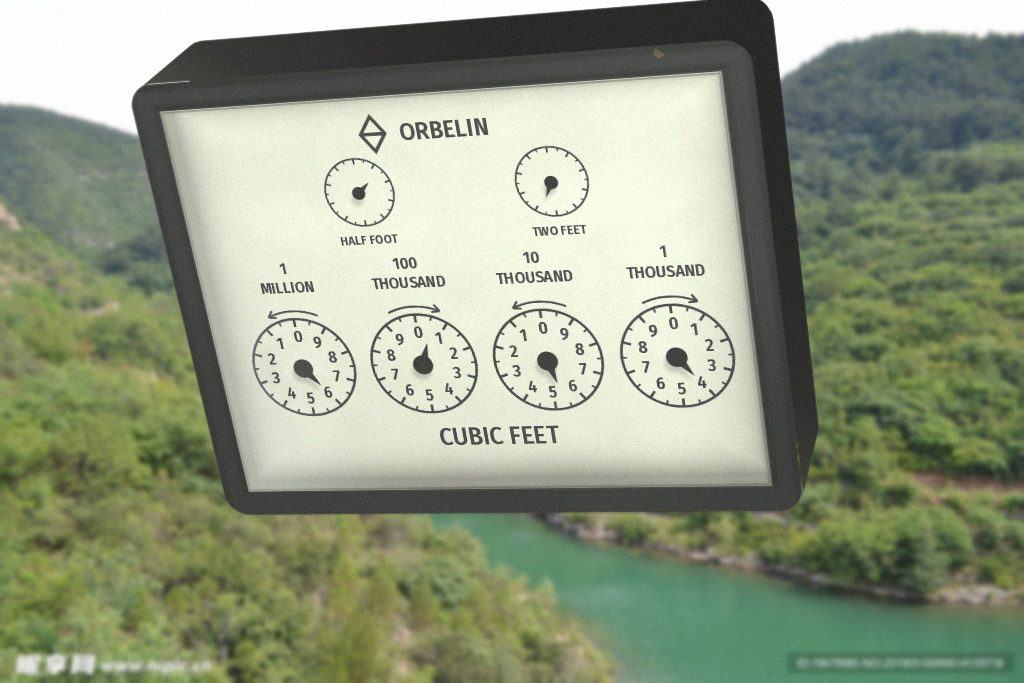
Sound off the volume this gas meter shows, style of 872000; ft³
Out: 605400; ft³
